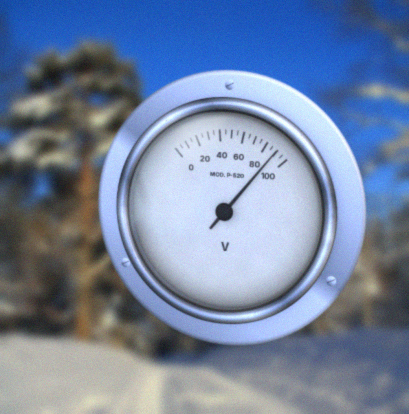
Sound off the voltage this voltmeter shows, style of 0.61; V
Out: 90; V
